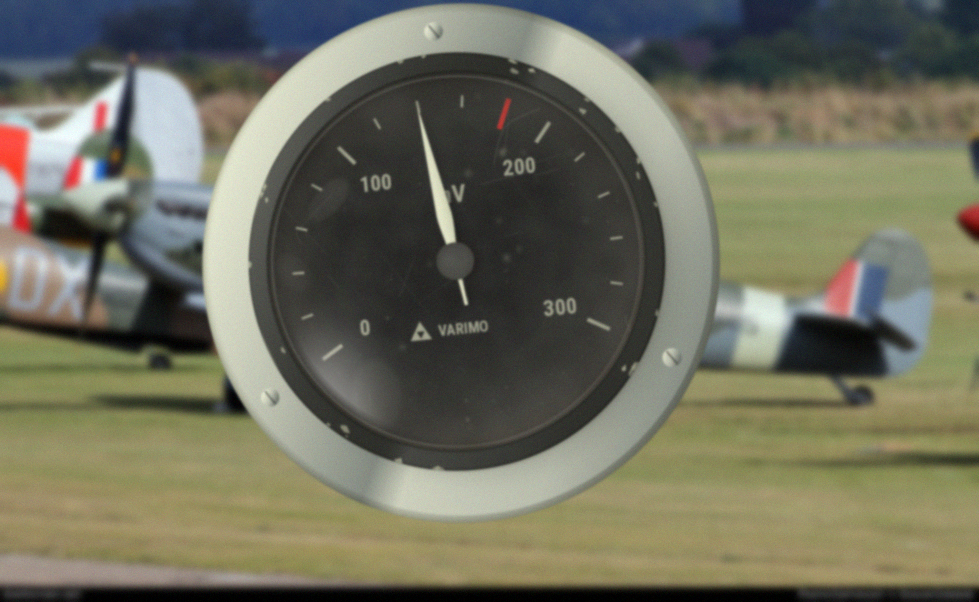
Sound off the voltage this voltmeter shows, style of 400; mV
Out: 140; mV
